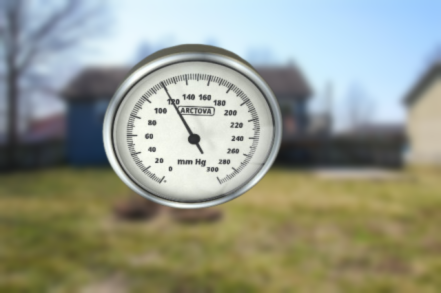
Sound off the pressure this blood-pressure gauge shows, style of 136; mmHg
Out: 120; mmHg
